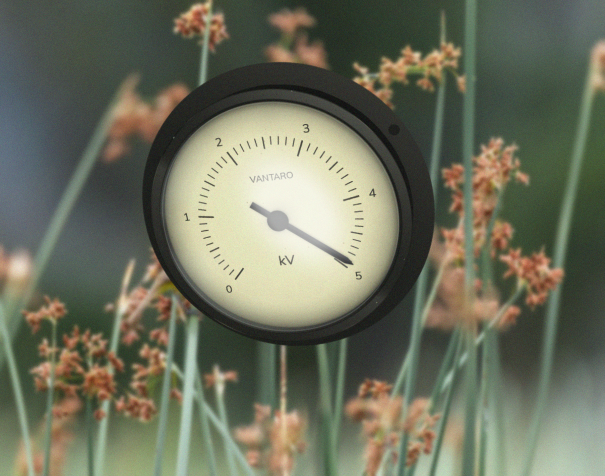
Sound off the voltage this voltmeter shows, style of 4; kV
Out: 4.9; kV
